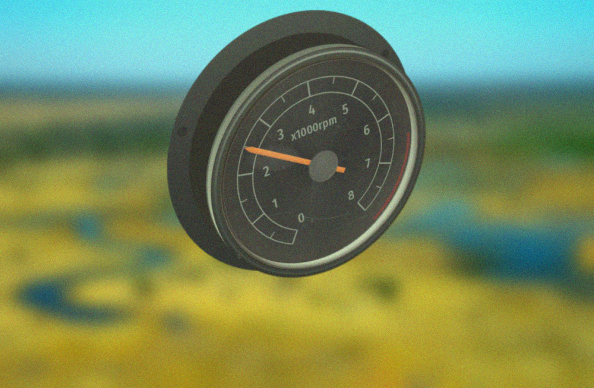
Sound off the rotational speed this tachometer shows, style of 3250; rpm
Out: 2500; rpm
